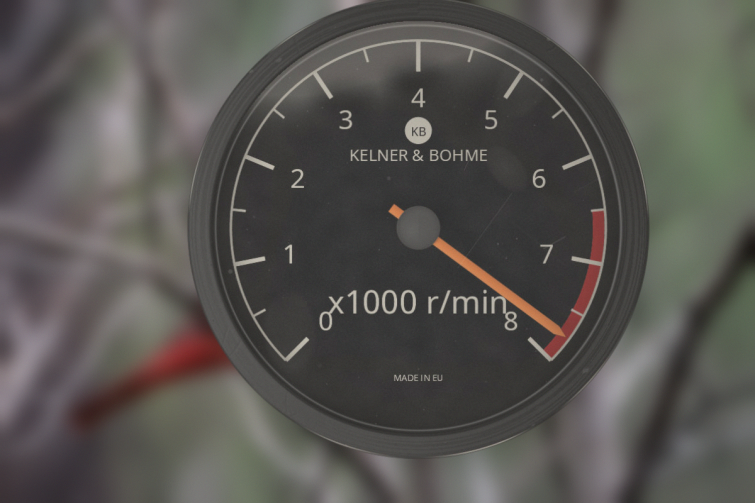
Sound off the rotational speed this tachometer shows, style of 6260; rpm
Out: 7750; rpm
